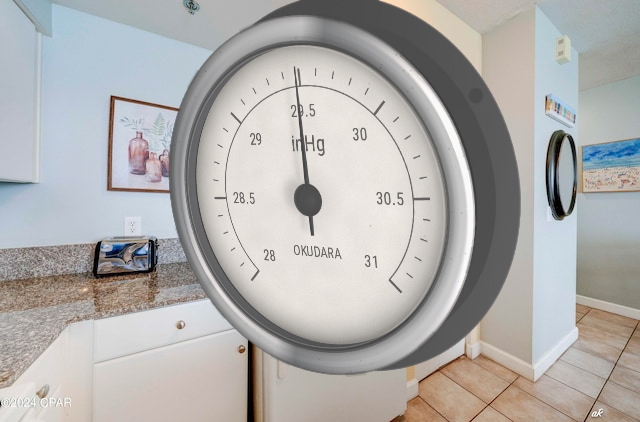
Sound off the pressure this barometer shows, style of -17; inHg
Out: 29.5; inHg
